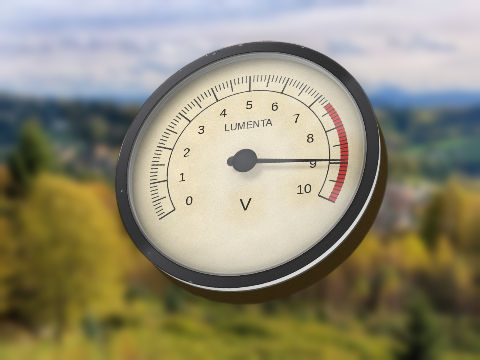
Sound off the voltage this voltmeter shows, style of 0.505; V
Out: 9; V
